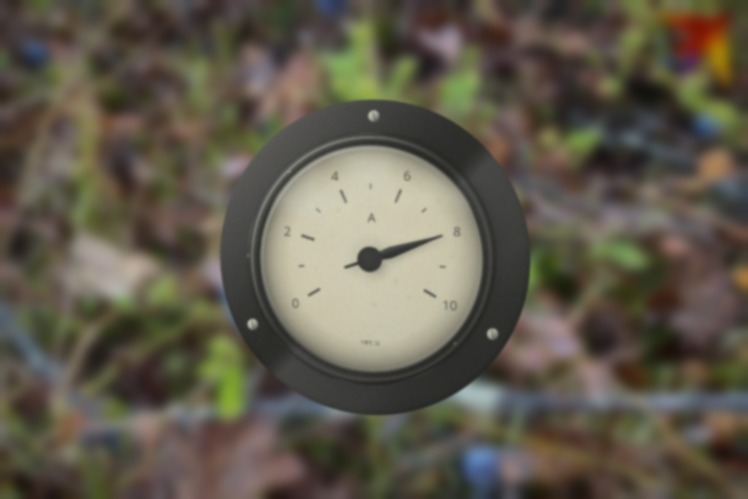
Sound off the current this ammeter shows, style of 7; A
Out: 8; A
